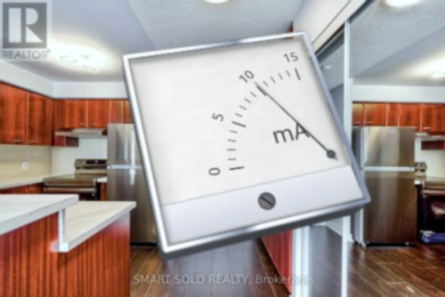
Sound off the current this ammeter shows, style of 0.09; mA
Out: 10; mA
